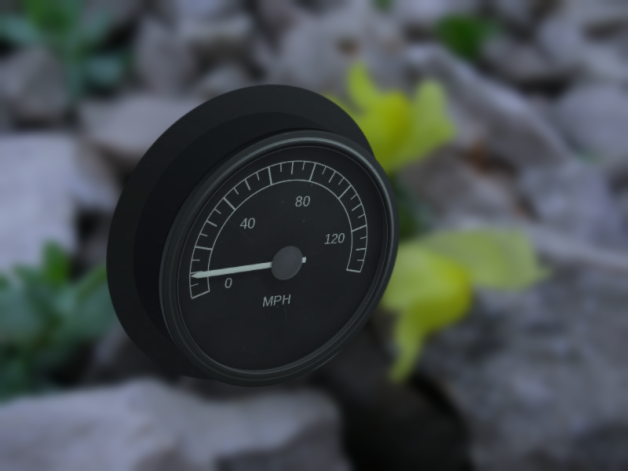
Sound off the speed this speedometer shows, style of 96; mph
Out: 10; mph
